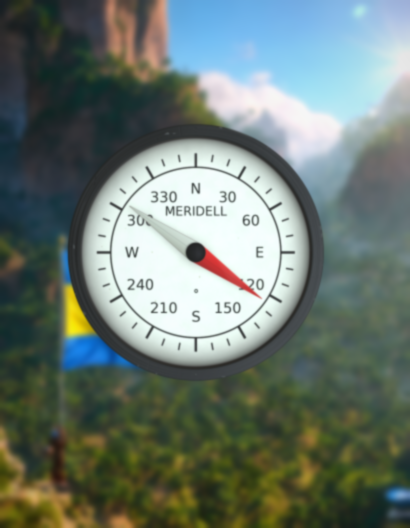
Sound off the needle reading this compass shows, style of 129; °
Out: 125; °
